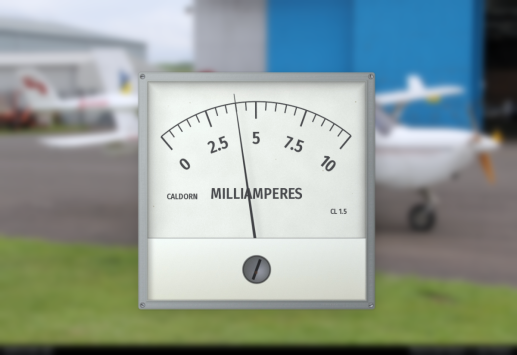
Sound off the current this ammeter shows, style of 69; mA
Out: 4; mA
